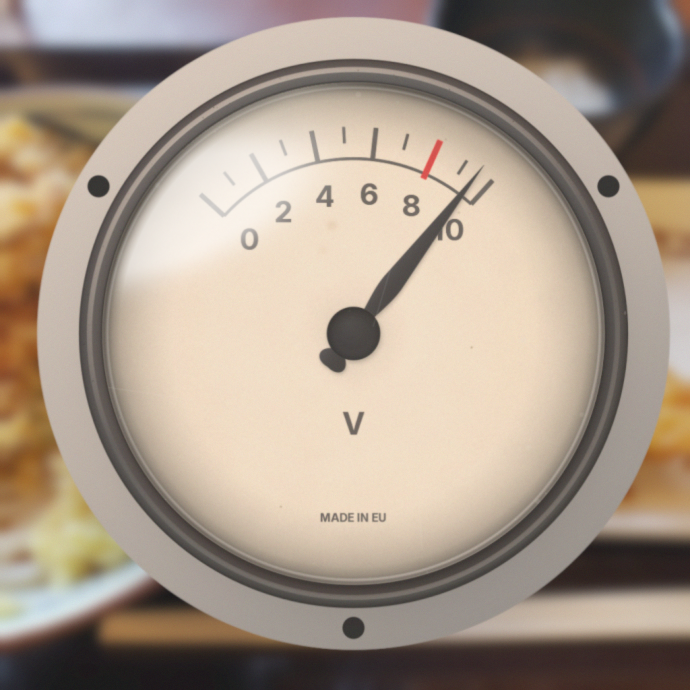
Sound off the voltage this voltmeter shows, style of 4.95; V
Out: 9.5; V
